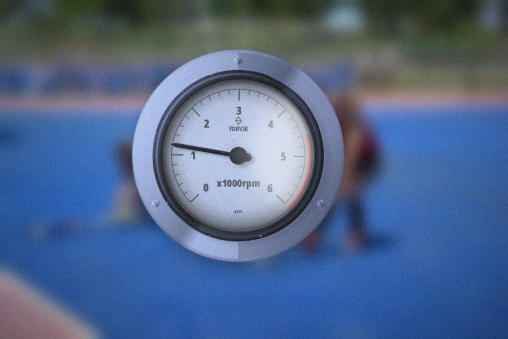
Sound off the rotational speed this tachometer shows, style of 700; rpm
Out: 1200; rpm
